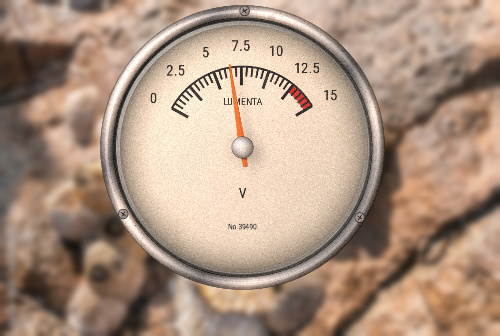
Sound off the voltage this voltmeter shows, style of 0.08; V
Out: 6.5; V
